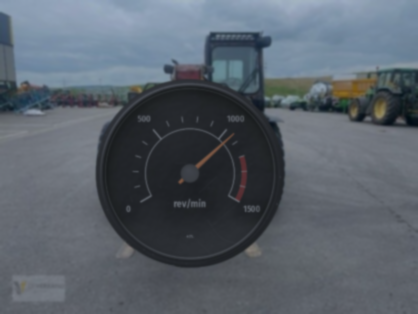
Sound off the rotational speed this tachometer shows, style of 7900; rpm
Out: 1050; rpm
